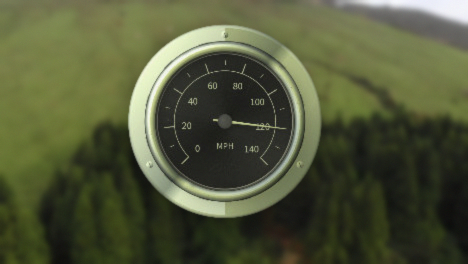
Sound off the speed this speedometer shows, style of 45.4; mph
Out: 120; mph
